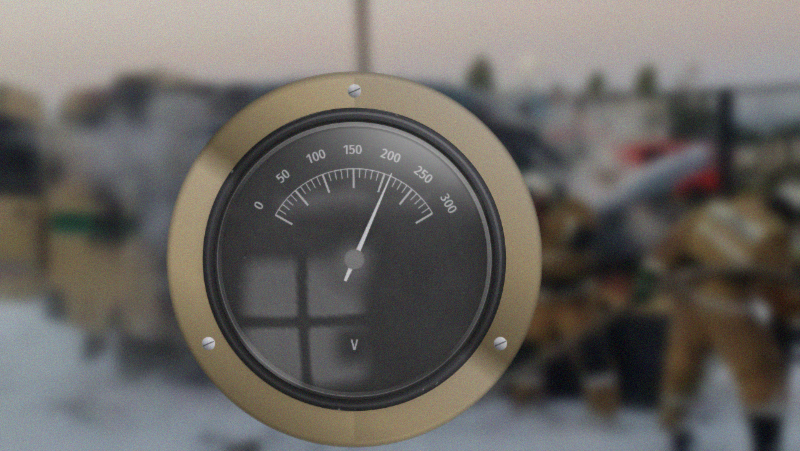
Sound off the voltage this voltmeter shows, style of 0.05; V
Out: 210; V
